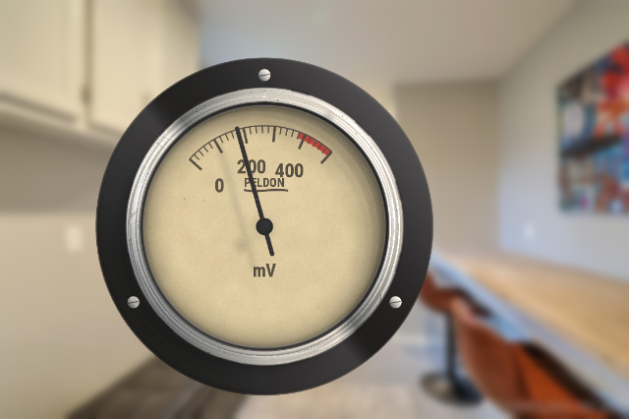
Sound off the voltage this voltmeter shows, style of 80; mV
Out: 180; mV
